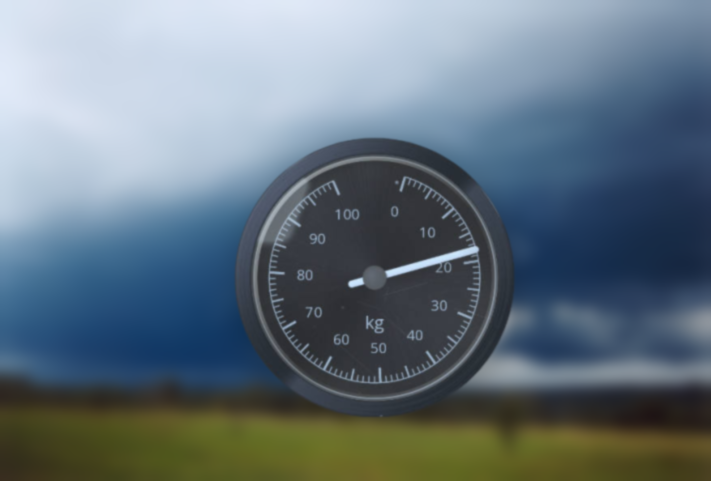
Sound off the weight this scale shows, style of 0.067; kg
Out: 18; kg
